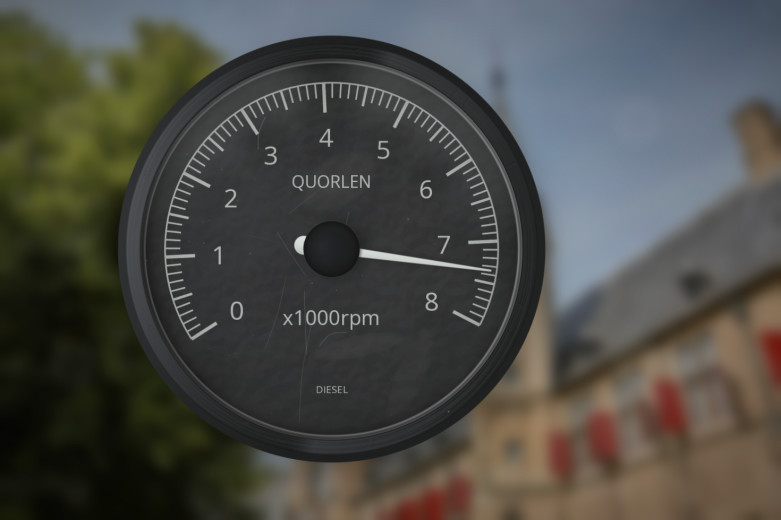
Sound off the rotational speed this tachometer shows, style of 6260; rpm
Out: 7350; rpm
